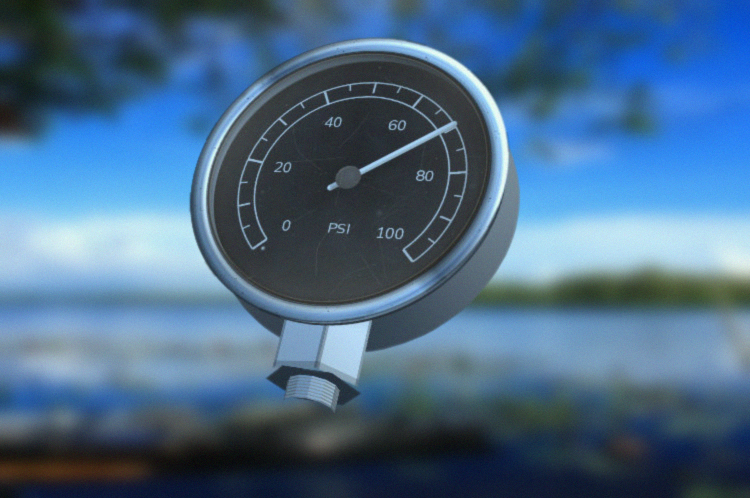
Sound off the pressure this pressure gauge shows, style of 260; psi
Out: 70; psi
